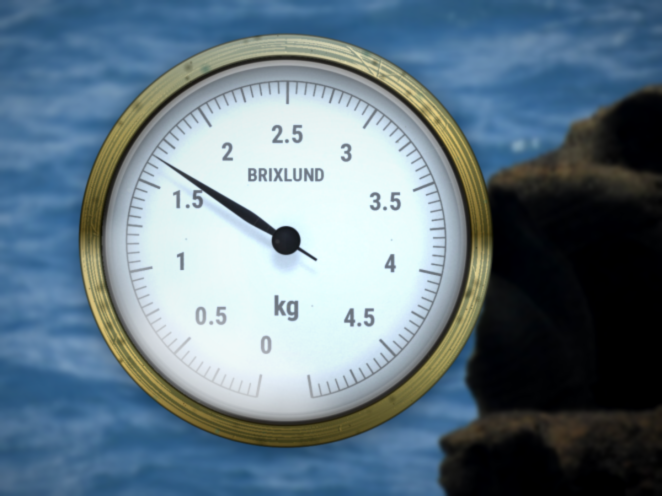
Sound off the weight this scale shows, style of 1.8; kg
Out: 1.65; kg
